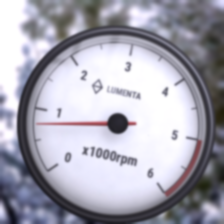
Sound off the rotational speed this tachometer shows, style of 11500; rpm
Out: 750; rpm
